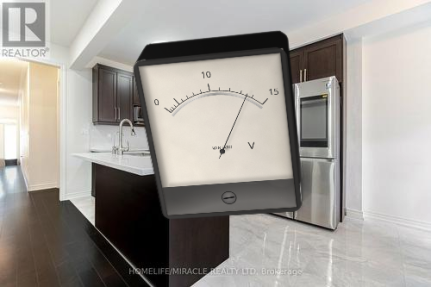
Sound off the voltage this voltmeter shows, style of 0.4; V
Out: 13.5; V
